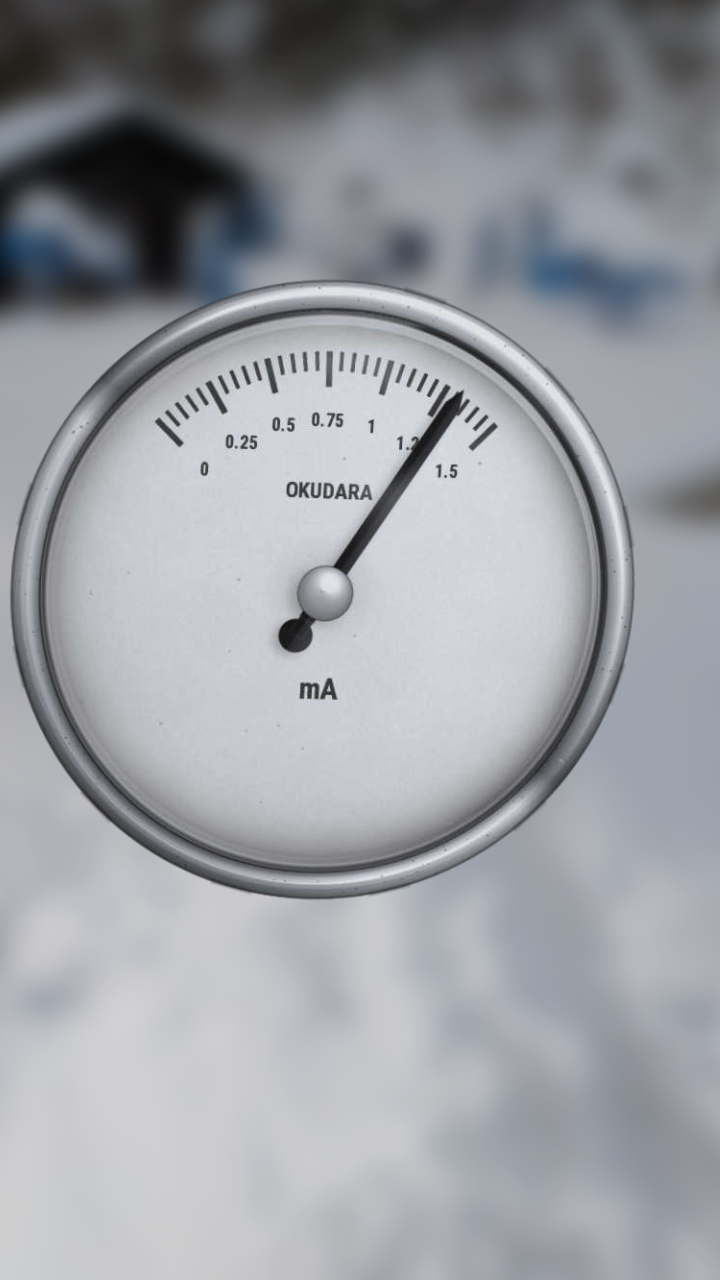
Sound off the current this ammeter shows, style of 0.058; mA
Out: 1.3; mA
